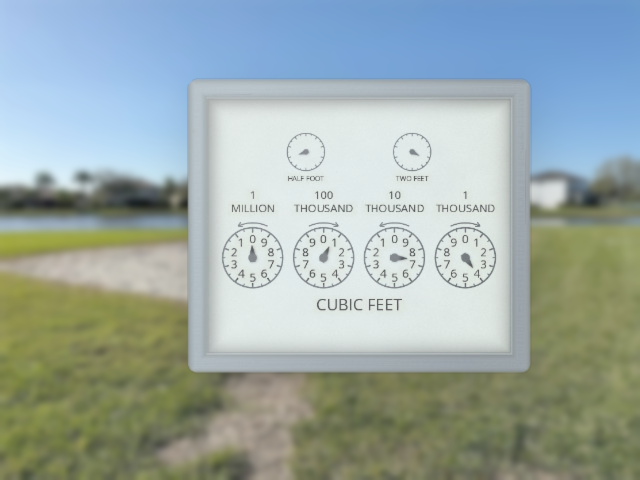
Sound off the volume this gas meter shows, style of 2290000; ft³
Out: 7400; ft³
